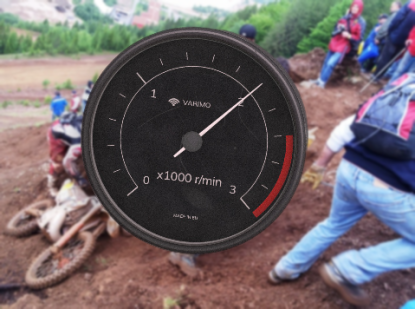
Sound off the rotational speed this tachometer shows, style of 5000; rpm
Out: 2000; rpm
